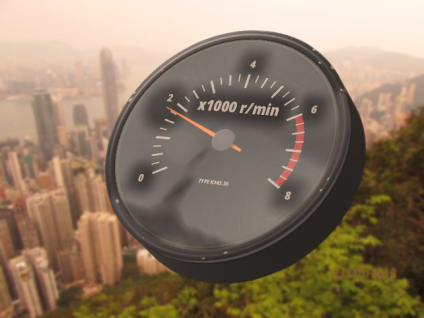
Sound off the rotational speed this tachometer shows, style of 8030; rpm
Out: 1750; rpm
